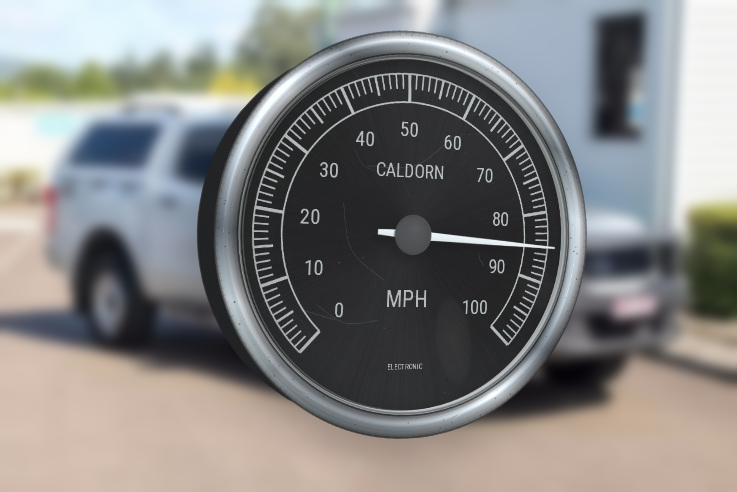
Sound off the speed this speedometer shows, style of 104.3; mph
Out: 85; mph
